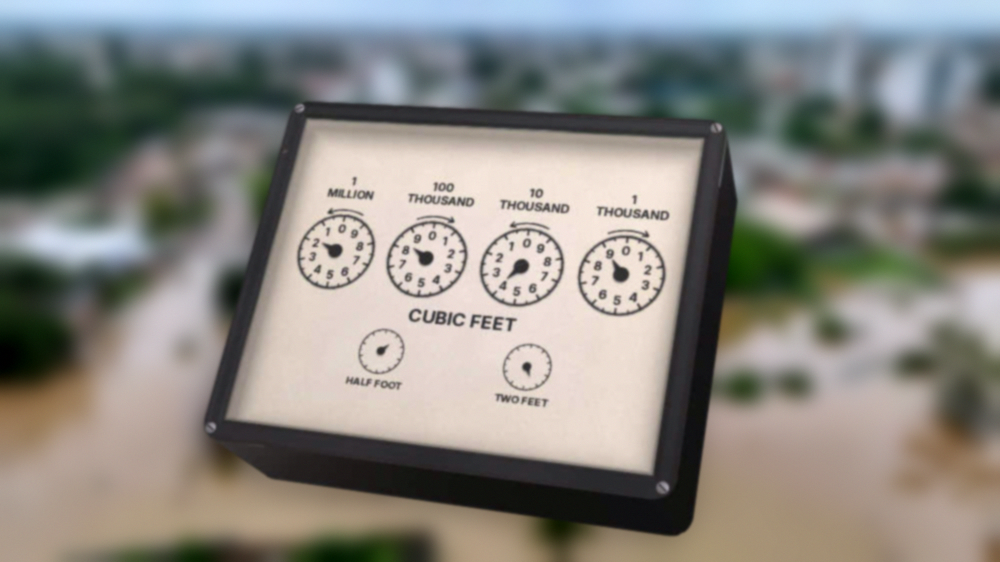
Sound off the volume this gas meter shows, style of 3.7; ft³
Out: 183900; ft³
